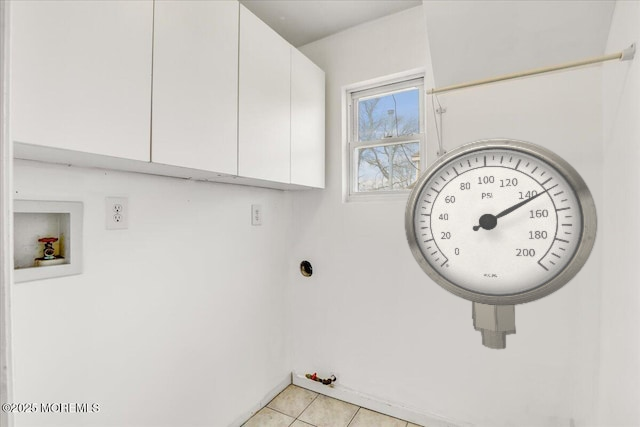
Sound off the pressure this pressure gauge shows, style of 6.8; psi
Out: 145; psi
